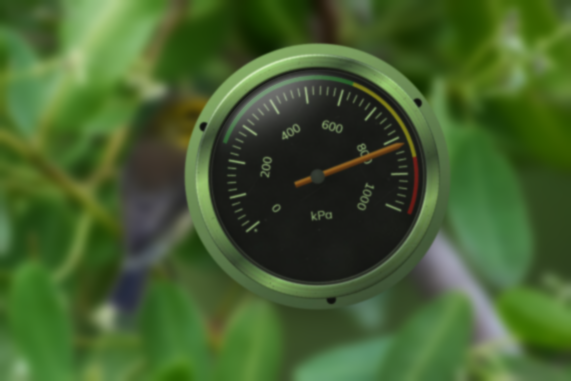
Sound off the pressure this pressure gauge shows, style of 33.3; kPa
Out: 820; kPa
